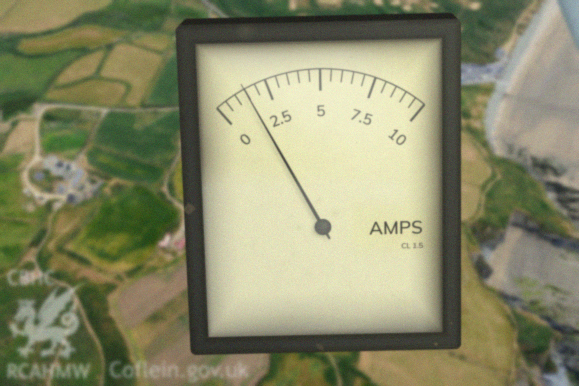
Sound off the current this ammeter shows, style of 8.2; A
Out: 1.5; A
